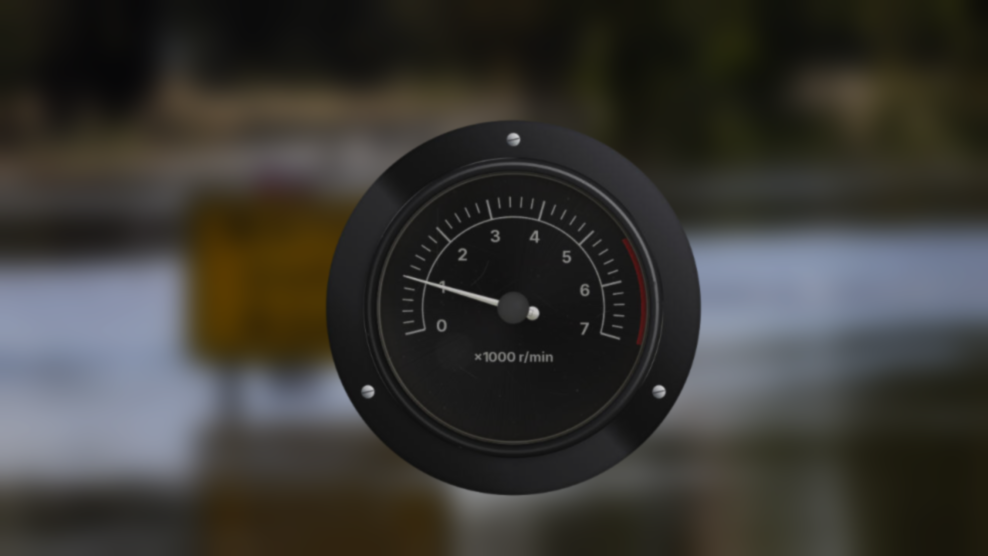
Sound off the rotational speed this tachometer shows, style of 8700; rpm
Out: 1000; rpm
